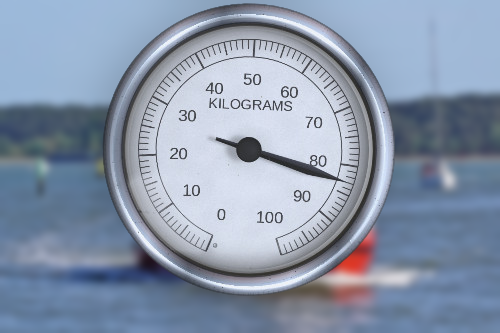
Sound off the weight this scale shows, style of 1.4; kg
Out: 83; kg
